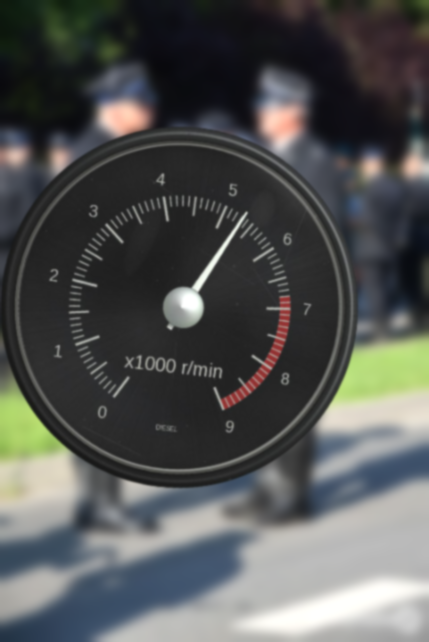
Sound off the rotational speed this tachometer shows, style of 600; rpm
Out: 5300; rpm
